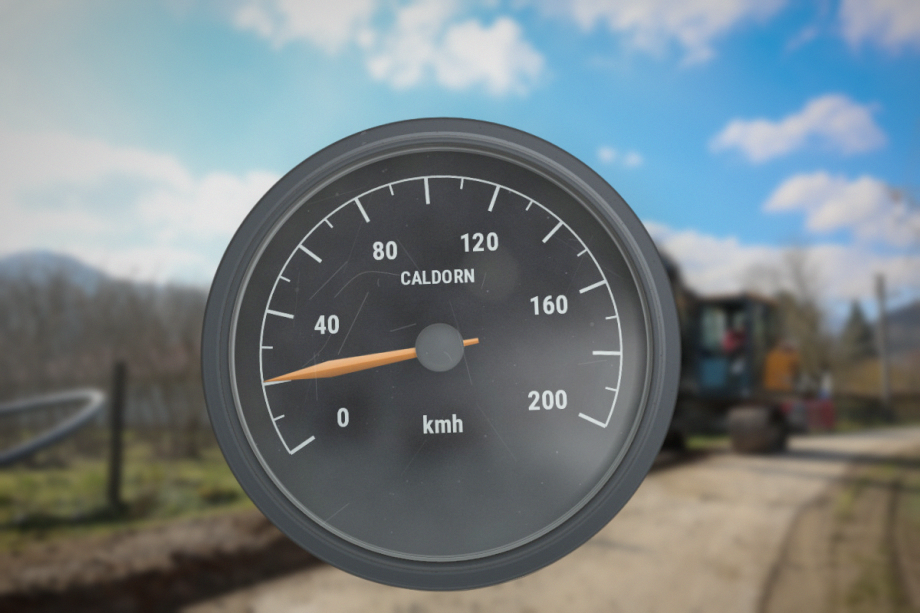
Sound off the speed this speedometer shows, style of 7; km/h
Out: 20; km/h
